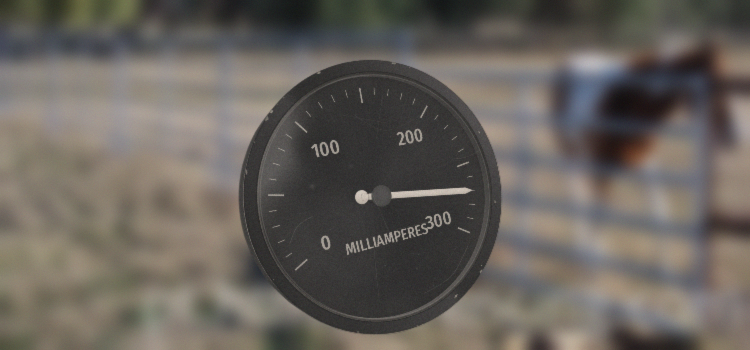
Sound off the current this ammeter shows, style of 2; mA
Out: 270; mA
